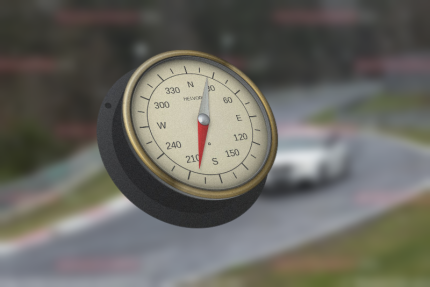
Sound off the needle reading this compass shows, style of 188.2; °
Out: 202.5; °
